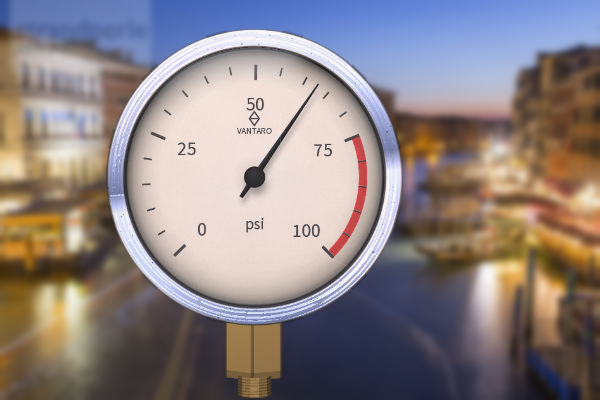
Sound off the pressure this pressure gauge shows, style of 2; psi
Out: 62.5; psi
